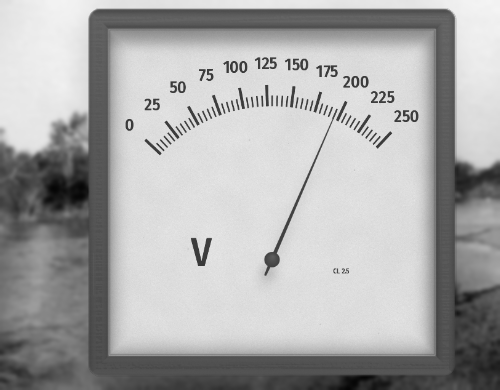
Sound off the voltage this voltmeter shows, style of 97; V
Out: 195; V
